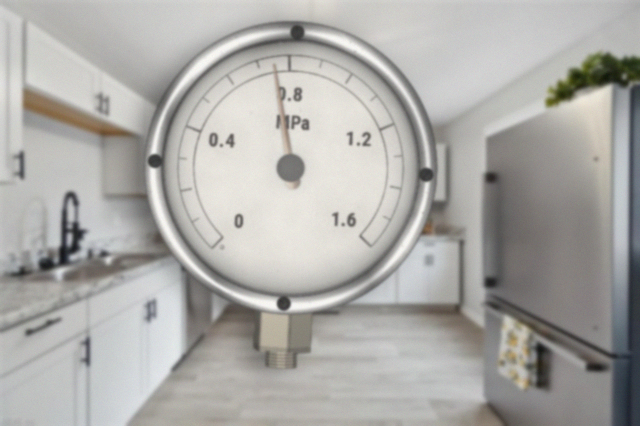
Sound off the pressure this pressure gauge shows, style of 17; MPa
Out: 0.75; MPa
